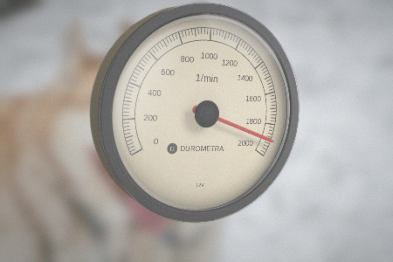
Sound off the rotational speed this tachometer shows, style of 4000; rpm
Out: 1900; rpm
